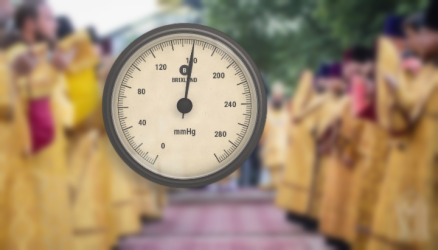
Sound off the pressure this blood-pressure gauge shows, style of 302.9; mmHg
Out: 160; mmHg
